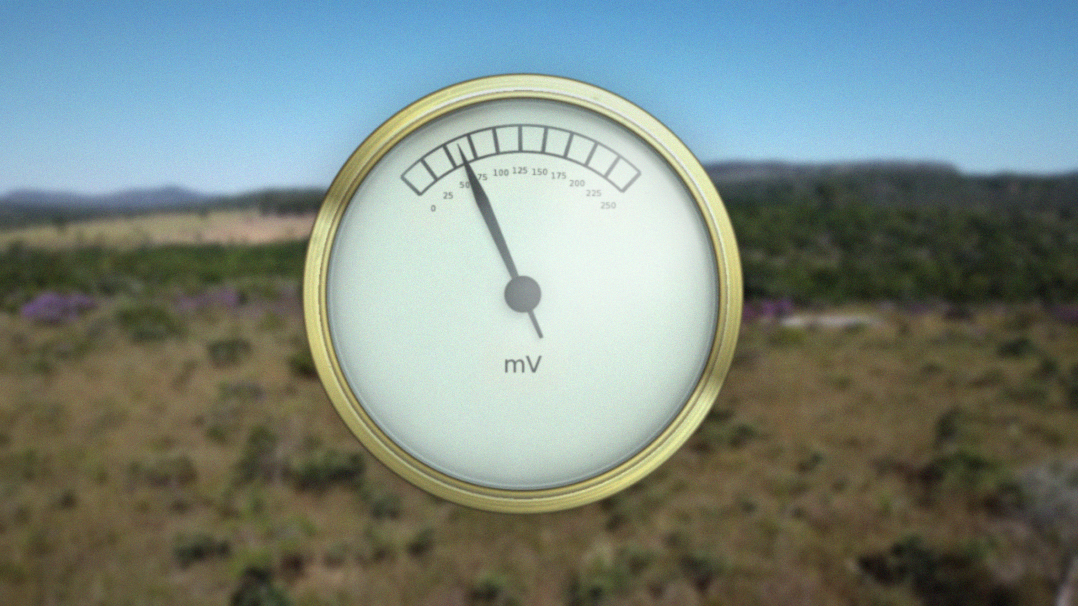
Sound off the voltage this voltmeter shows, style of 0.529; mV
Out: 62.5; mV
